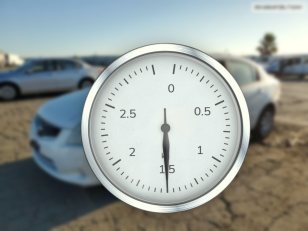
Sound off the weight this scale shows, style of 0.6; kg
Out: 1.5; kg
